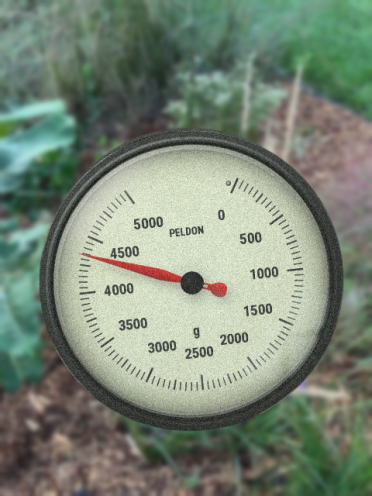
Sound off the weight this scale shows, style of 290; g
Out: 4350; g
